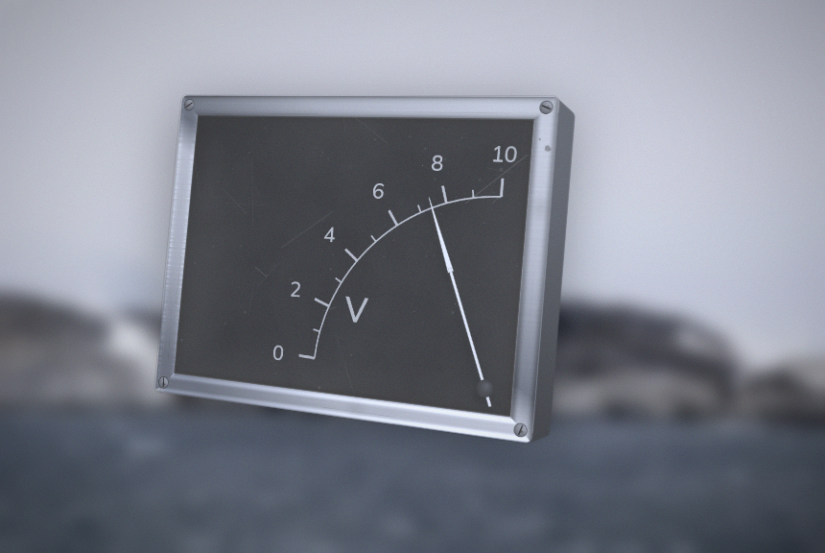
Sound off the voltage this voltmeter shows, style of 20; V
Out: 7.5; V
